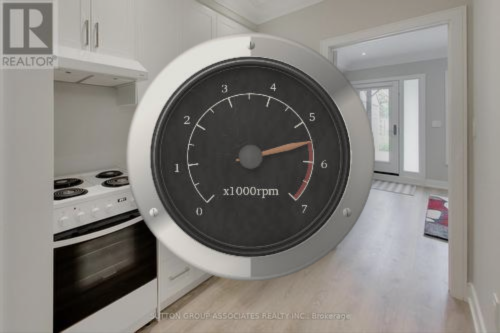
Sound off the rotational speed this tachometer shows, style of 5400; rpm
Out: 5500; rpm
